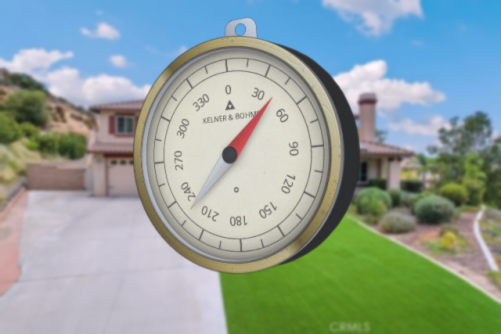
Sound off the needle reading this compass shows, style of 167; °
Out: 45; °
